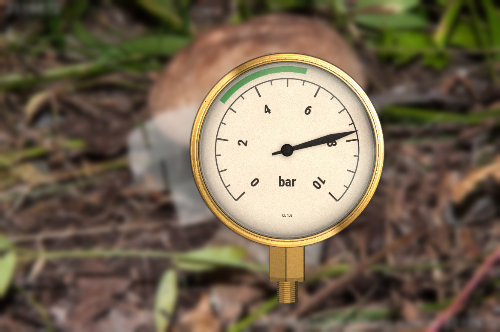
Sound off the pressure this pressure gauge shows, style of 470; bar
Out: 7.75; bar
